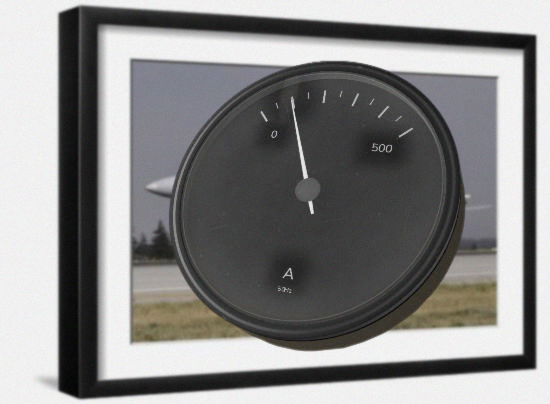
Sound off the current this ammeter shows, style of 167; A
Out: 100; A
